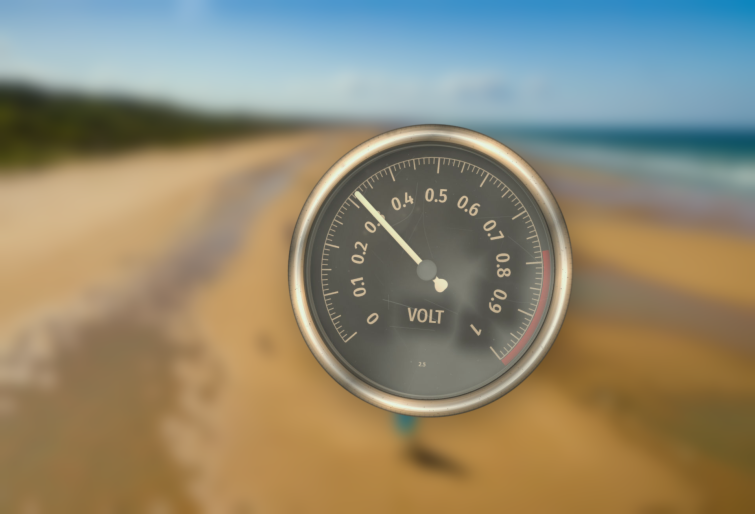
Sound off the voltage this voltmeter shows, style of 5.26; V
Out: 0.32; V
